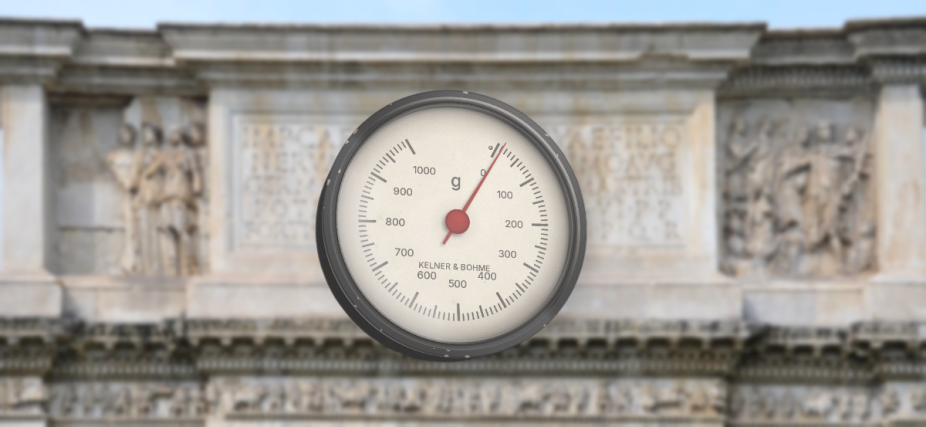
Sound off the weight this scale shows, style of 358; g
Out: 10; g
